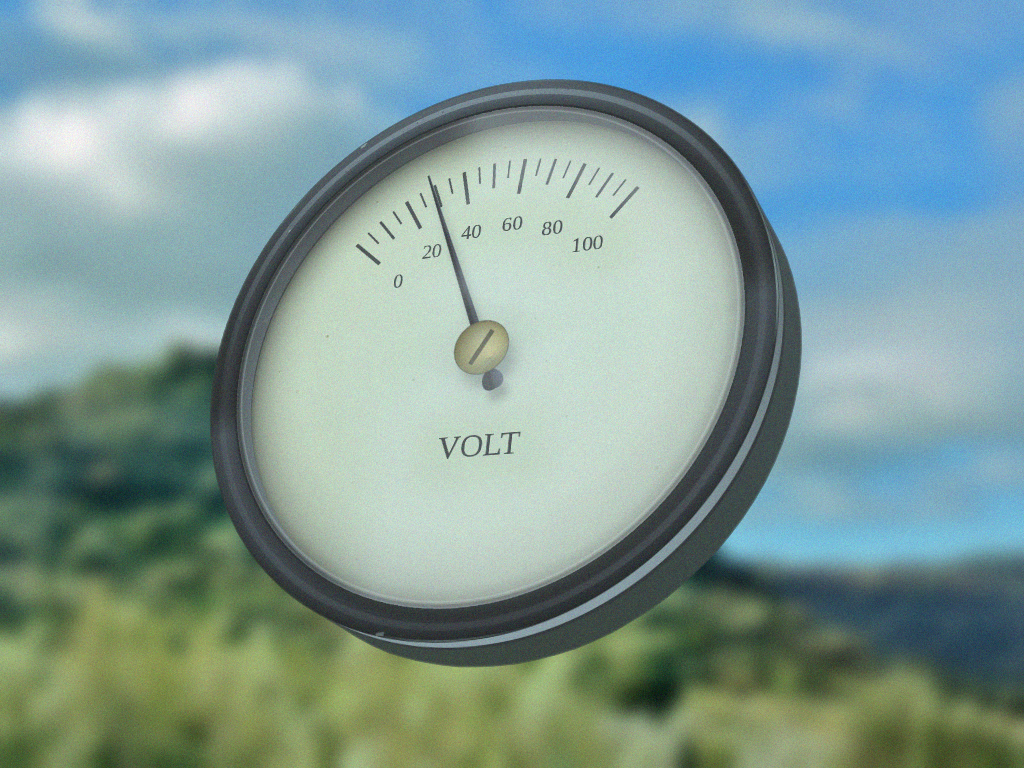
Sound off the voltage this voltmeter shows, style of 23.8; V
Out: 30; V
